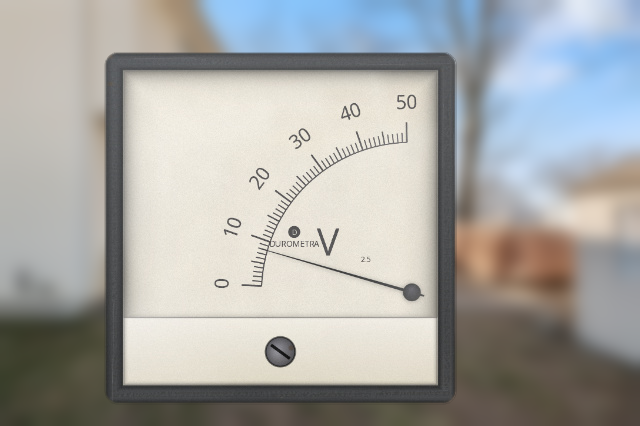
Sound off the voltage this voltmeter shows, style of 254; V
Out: 8; V
